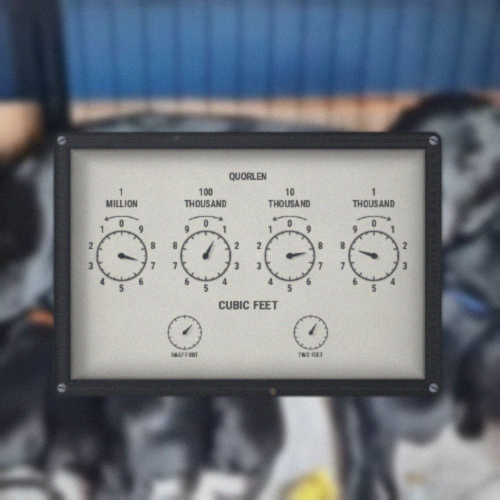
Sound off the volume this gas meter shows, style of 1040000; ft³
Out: 707800; ft³
